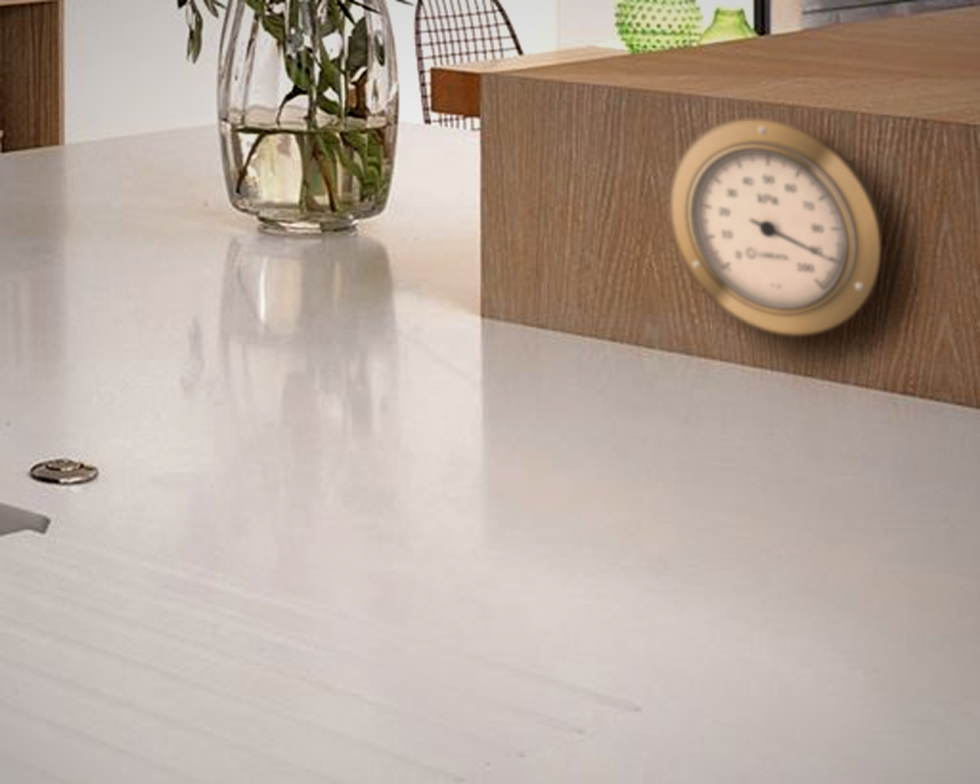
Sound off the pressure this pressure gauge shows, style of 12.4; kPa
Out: 90; kPa
